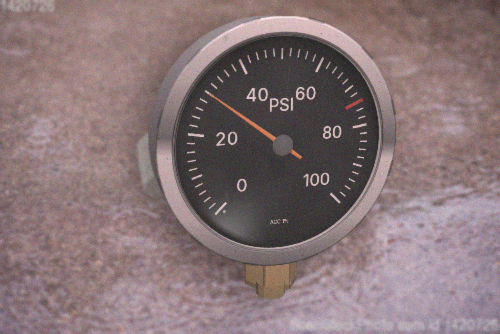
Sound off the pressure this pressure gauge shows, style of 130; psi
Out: 30; psi
